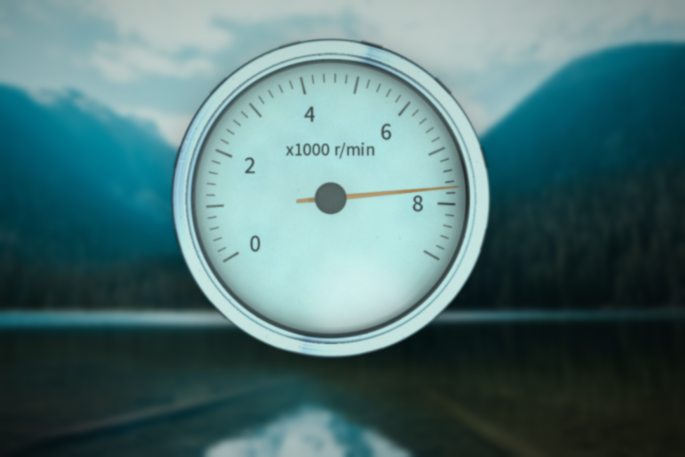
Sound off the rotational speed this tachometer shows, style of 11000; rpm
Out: 7700; rpm
